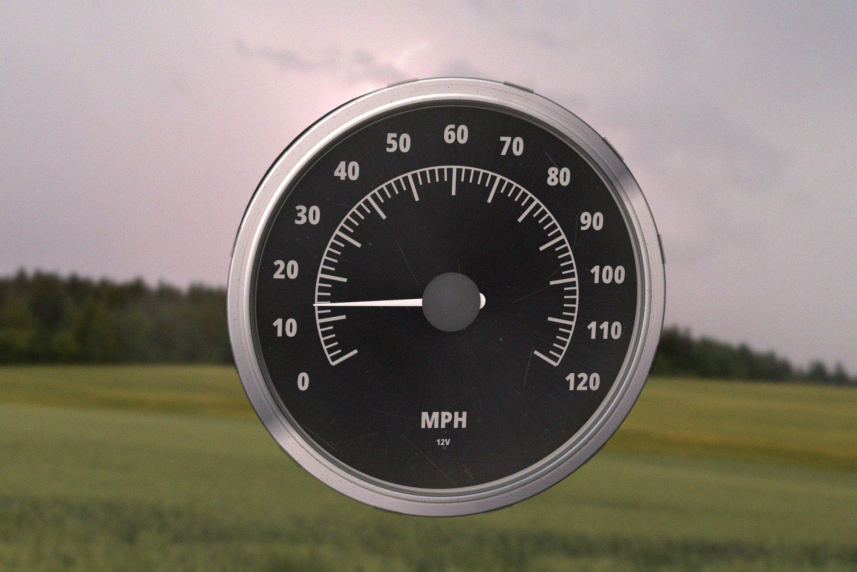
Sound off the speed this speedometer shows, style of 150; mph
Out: 14; mph
